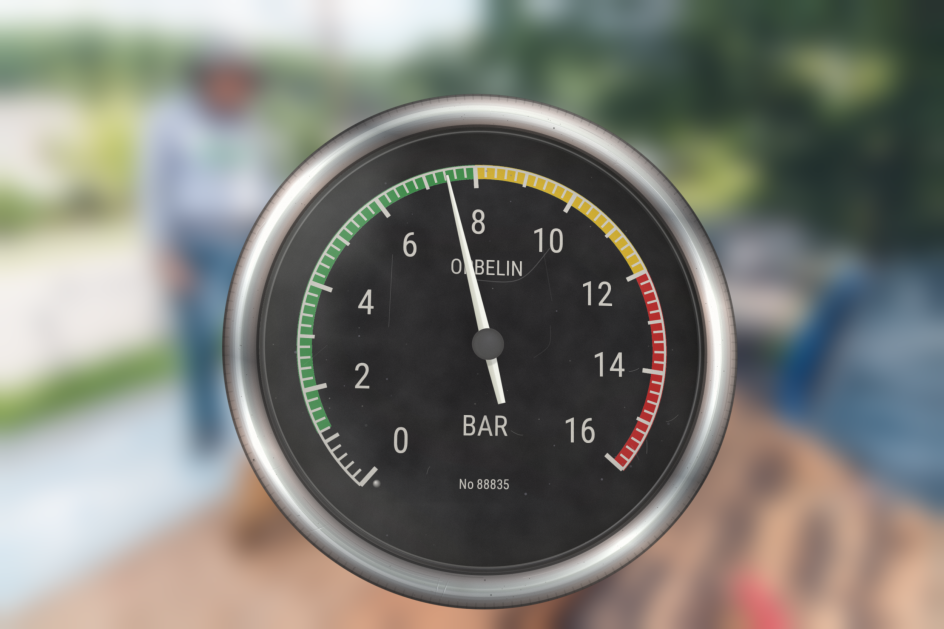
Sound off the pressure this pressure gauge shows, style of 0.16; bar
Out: 7.4; bar
